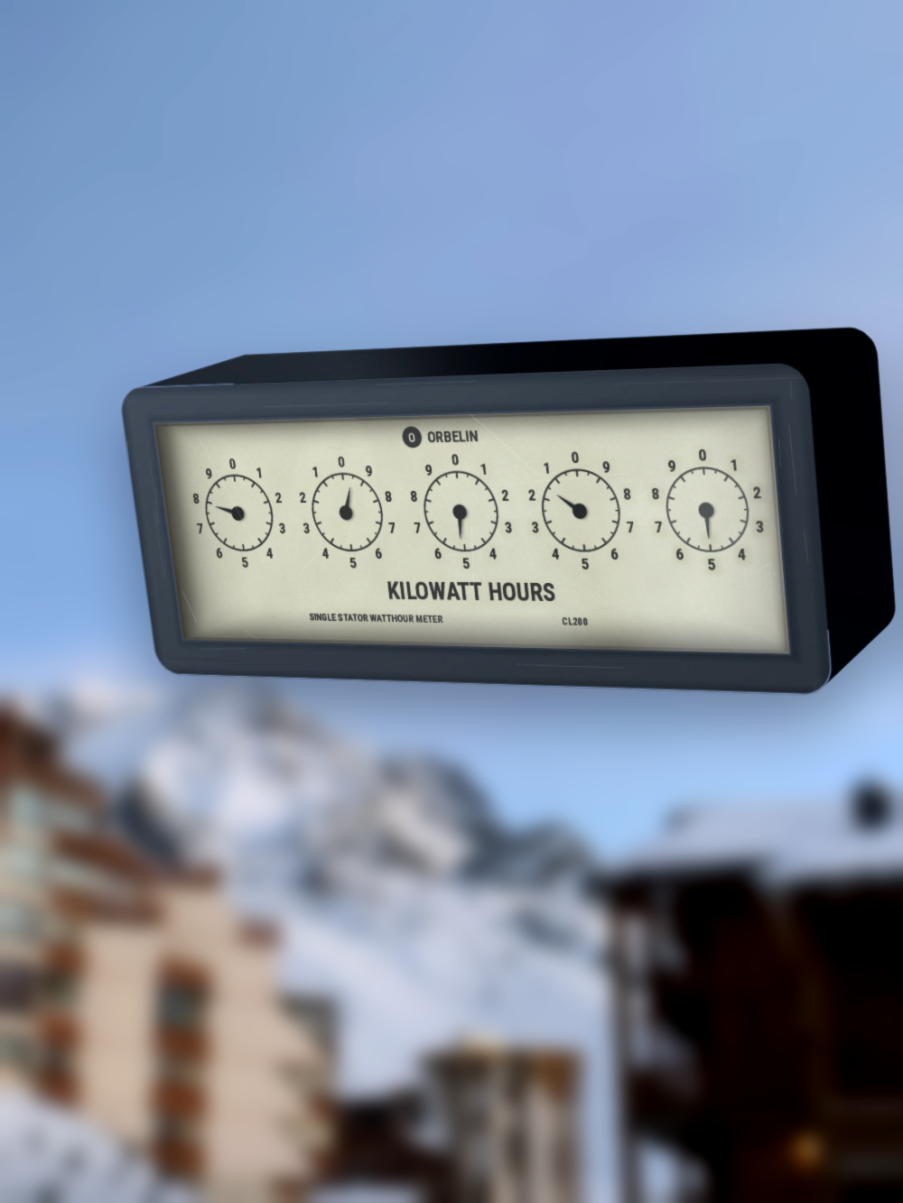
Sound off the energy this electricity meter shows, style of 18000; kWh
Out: 79515; kWh
